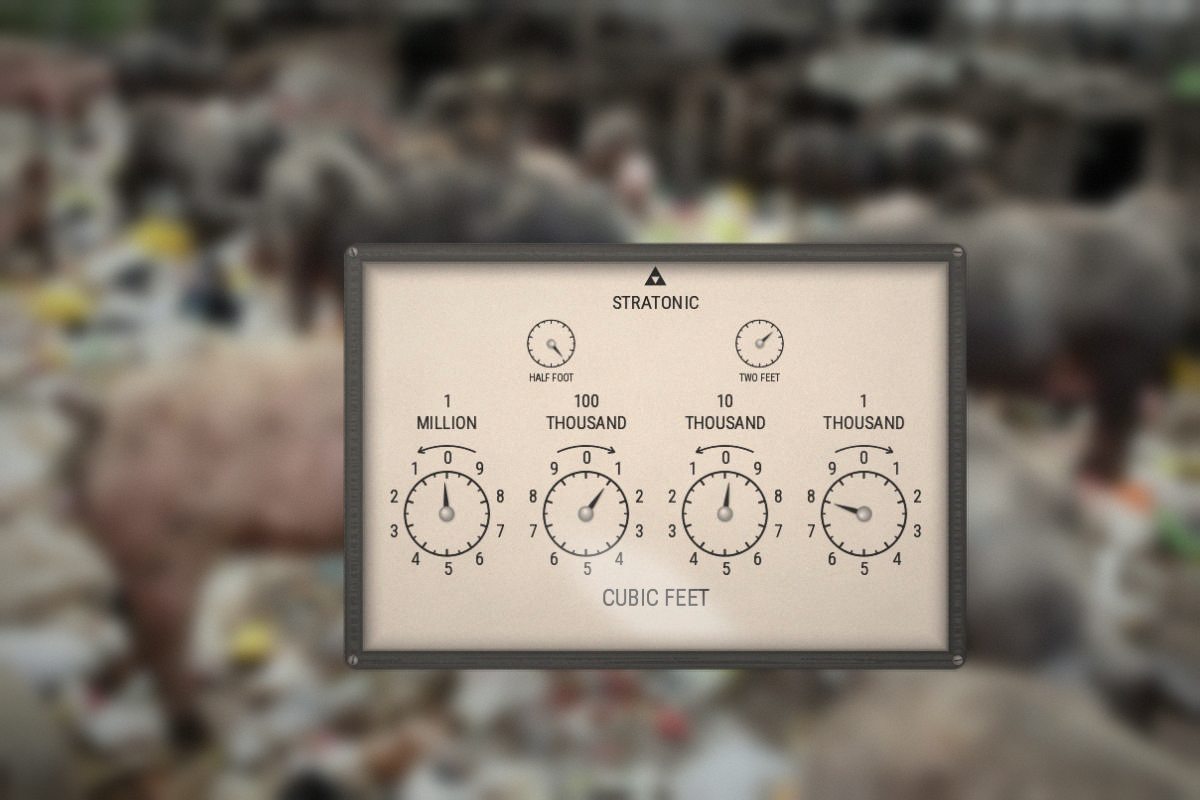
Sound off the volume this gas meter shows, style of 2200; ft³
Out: 9800; ft³
